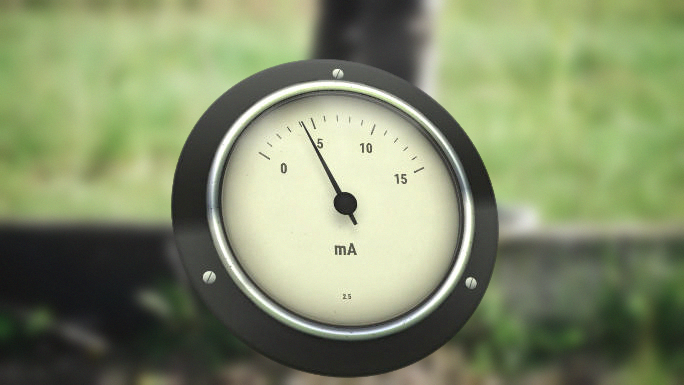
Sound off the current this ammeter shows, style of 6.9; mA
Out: 4; mA
